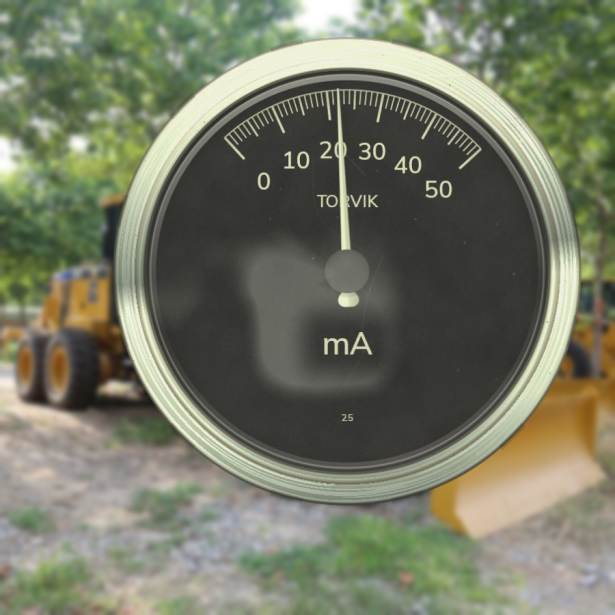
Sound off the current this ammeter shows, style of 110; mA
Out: 22; mA
